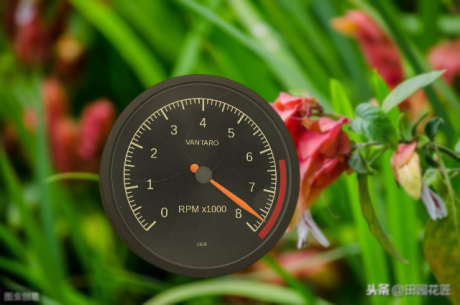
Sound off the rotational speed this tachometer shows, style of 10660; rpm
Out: 7700; rpm
